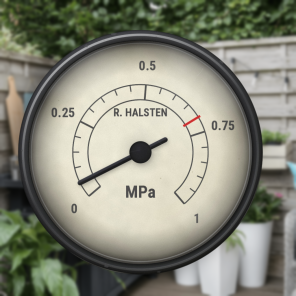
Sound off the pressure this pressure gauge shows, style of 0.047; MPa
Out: 0.05; MPa
